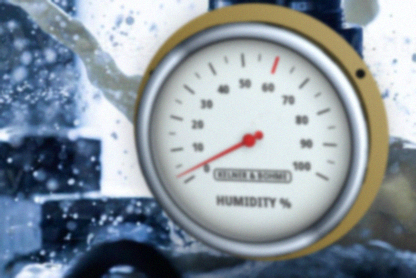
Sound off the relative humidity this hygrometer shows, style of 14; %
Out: 2.5; %
